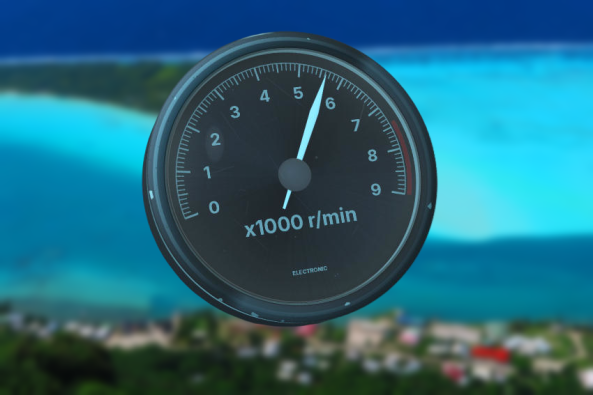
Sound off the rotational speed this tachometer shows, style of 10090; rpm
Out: 5600; rpm
